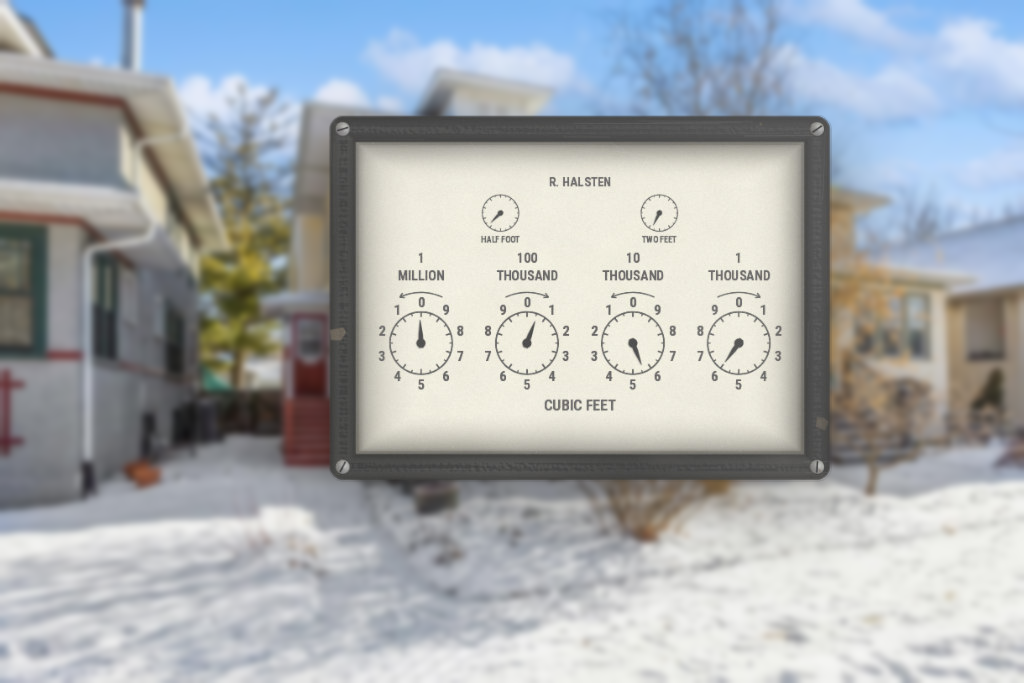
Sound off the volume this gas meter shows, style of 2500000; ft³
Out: 5600; ft³
